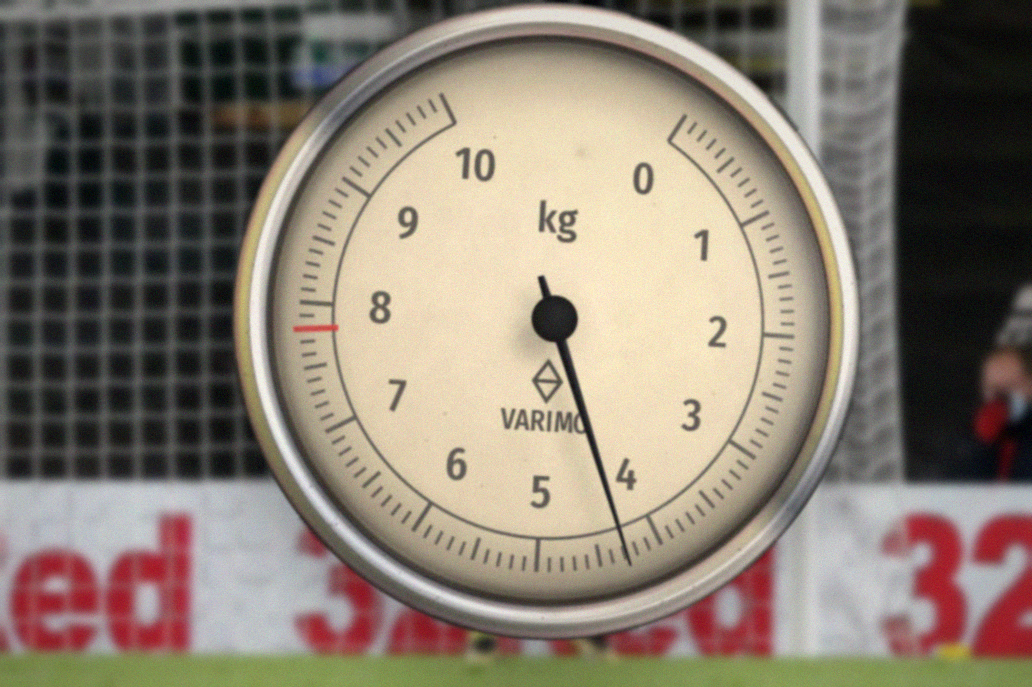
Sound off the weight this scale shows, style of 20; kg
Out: 4.3; kg
